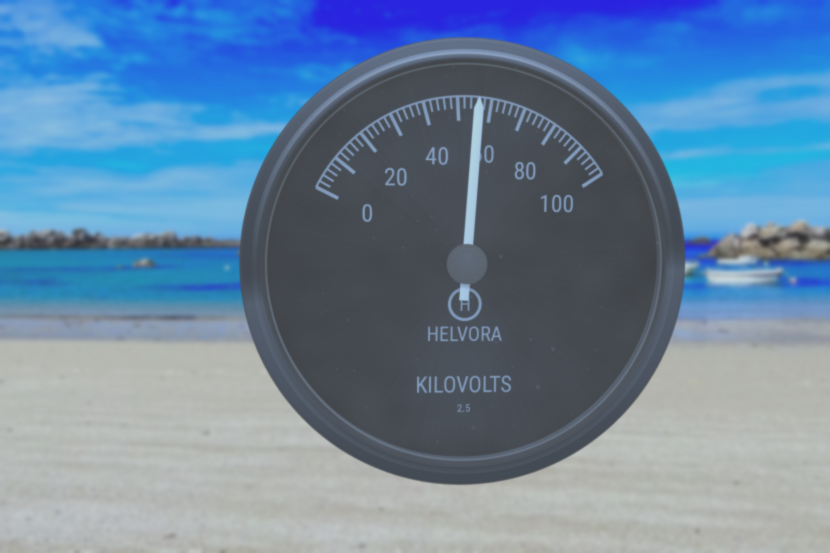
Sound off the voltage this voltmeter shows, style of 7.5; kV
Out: 56; kV
